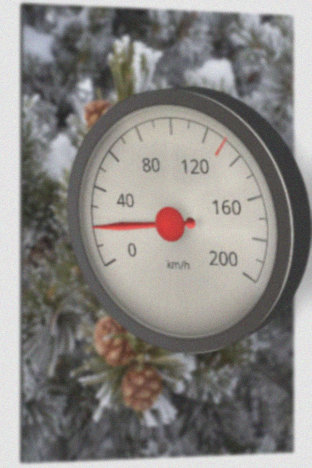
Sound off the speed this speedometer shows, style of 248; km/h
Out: 20; km/h
